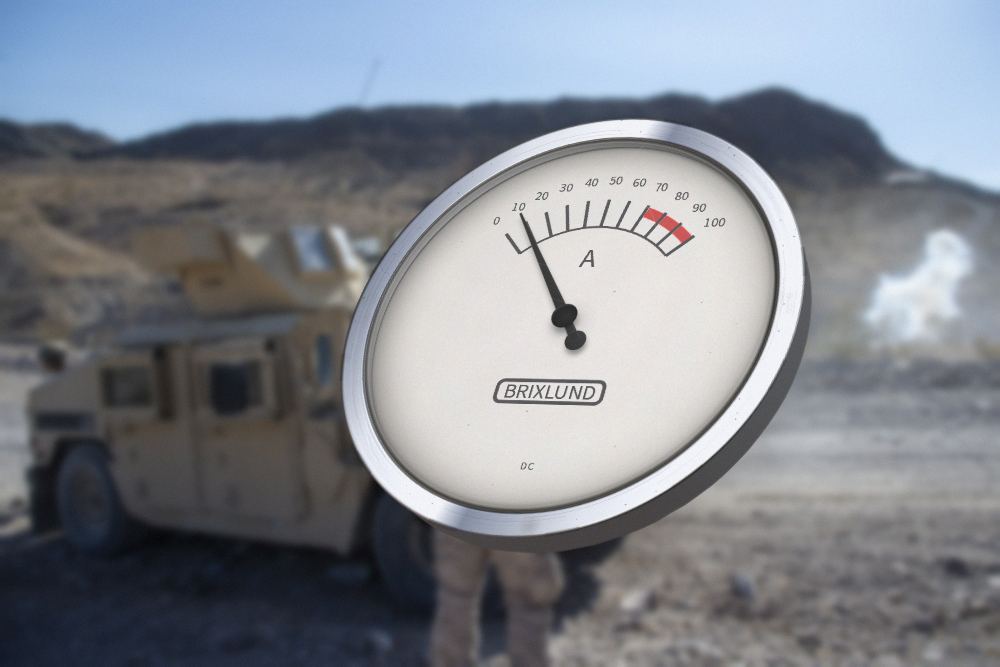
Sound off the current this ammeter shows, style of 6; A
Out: 10; A
